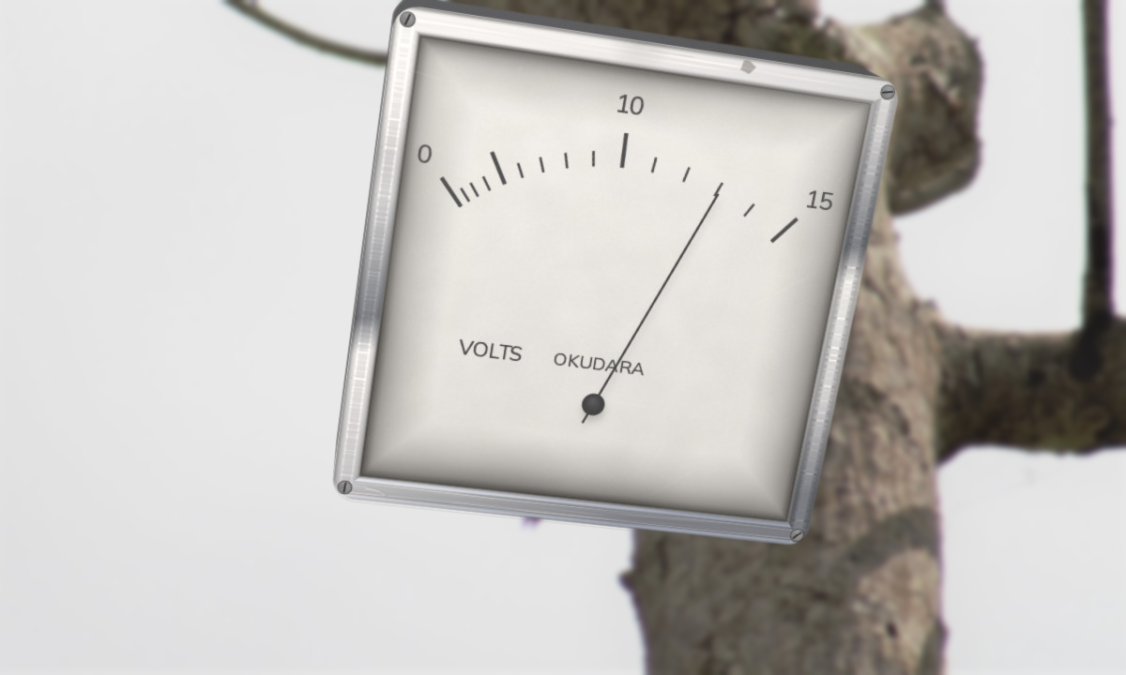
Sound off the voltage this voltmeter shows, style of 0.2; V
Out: 13; V
